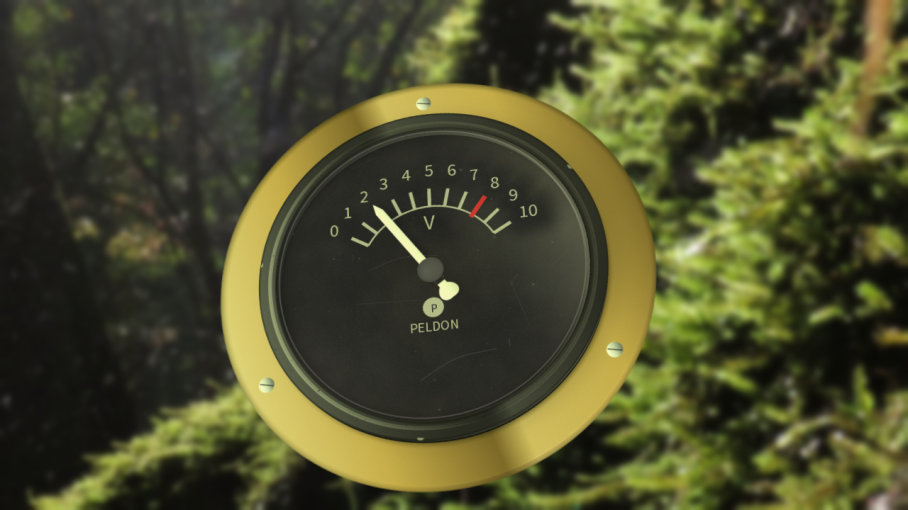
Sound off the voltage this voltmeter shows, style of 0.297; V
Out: 2; V
